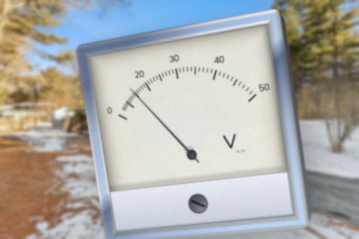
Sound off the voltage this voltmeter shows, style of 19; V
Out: 15; V
